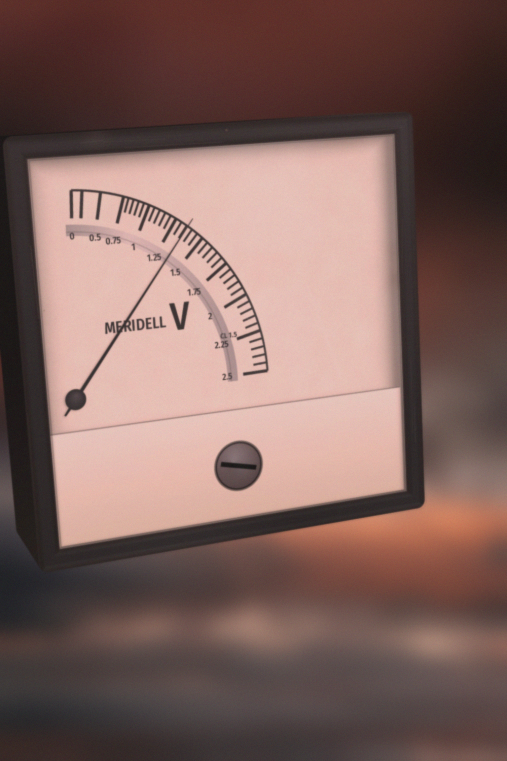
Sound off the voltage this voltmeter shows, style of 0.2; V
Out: 1.35; V
